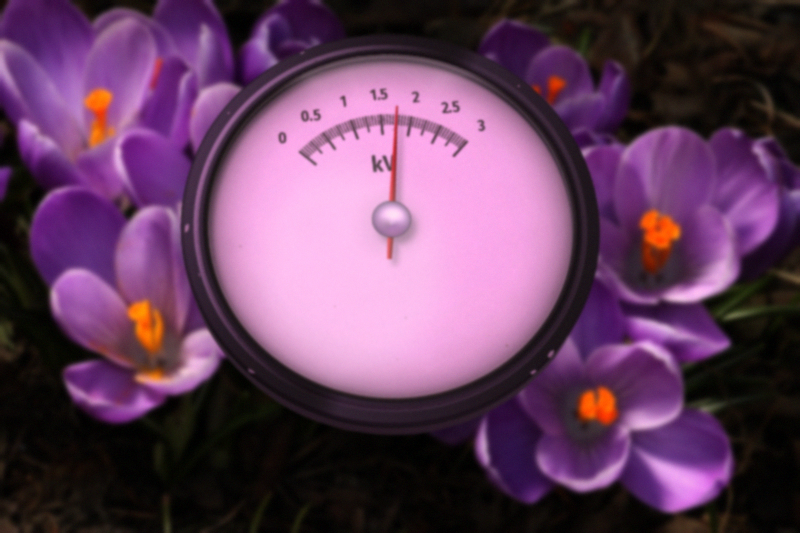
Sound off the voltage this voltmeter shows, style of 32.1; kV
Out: 1.75; kV
